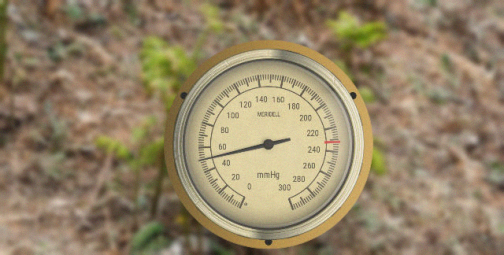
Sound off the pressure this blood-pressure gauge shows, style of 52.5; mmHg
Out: 50; mmHg
